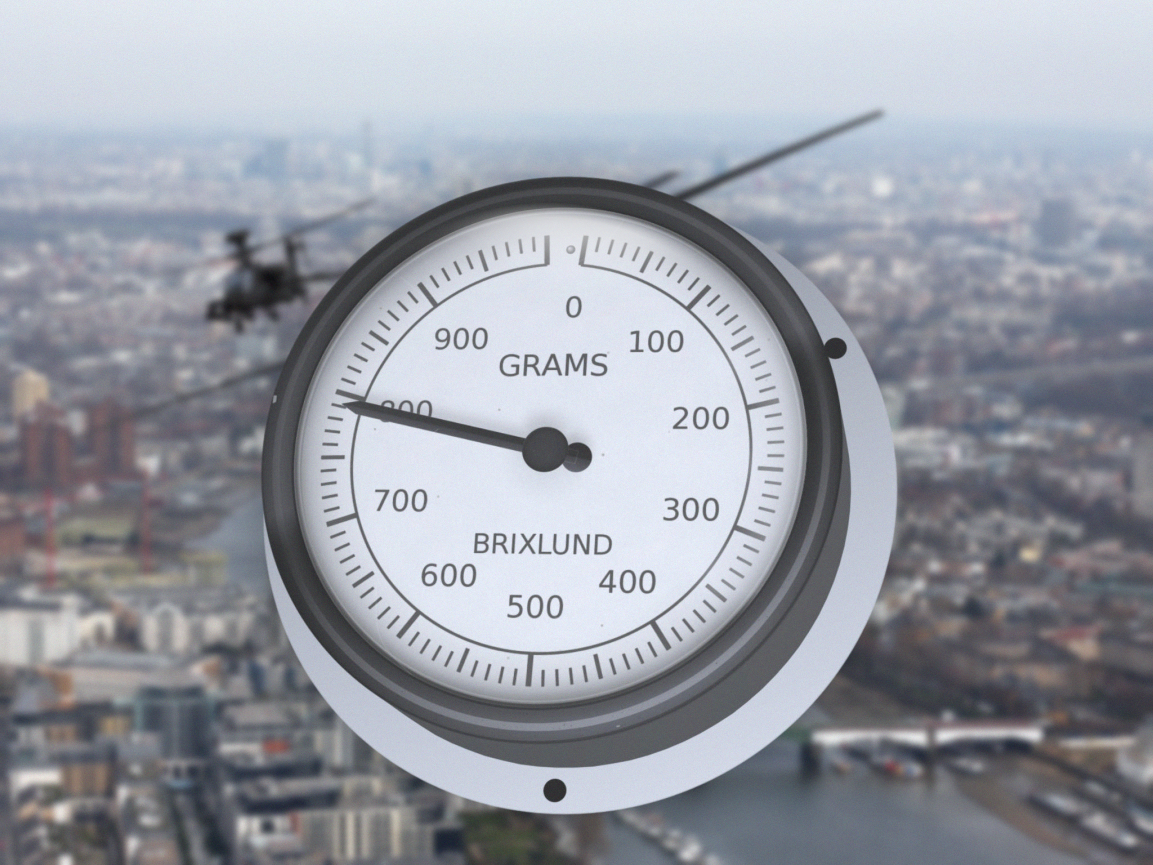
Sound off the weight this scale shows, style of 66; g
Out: 790; g
